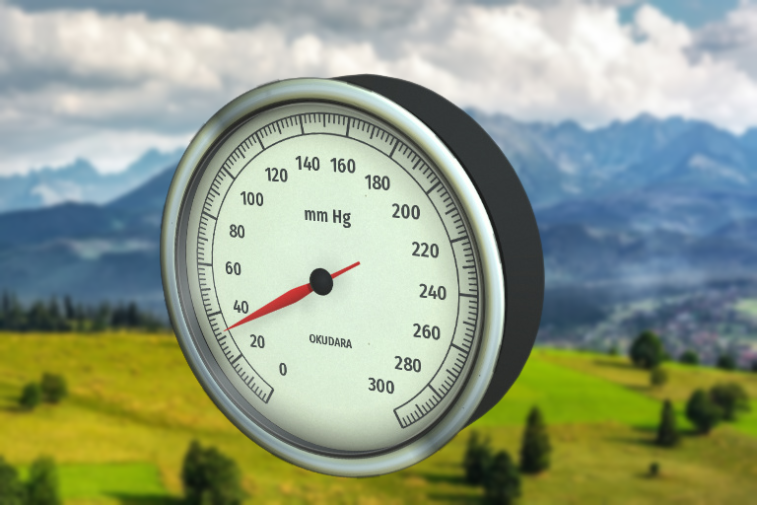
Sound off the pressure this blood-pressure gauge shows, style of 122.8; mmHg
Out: 32; mmHg
